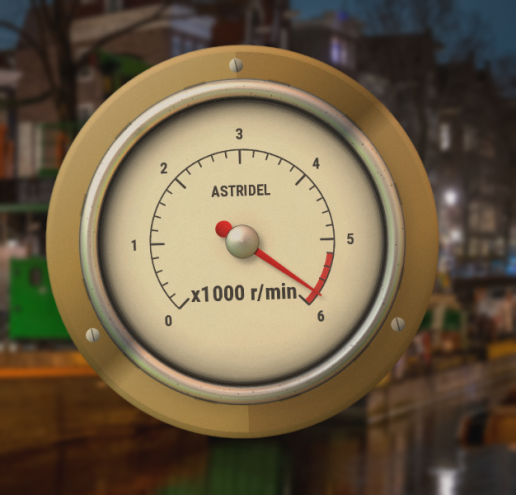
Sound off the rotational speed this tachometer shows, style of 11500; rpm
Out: 5800; rpm
